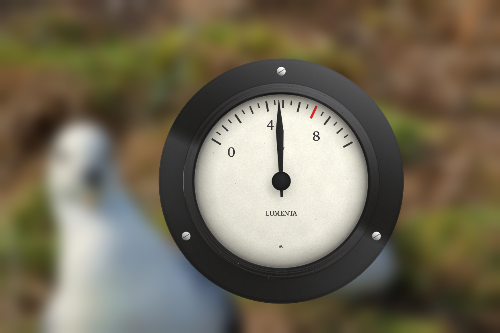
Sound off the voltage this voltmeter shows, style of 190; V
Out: 4.75; V
